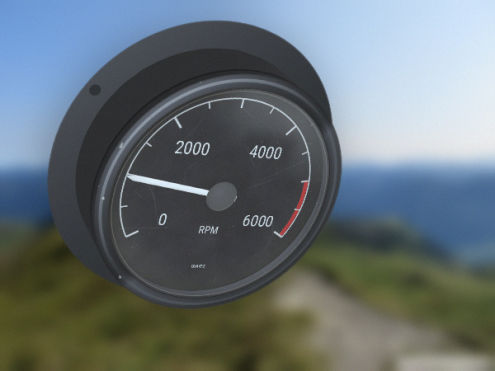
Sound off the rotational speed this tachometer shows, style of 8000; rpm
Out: 1000; rpm
